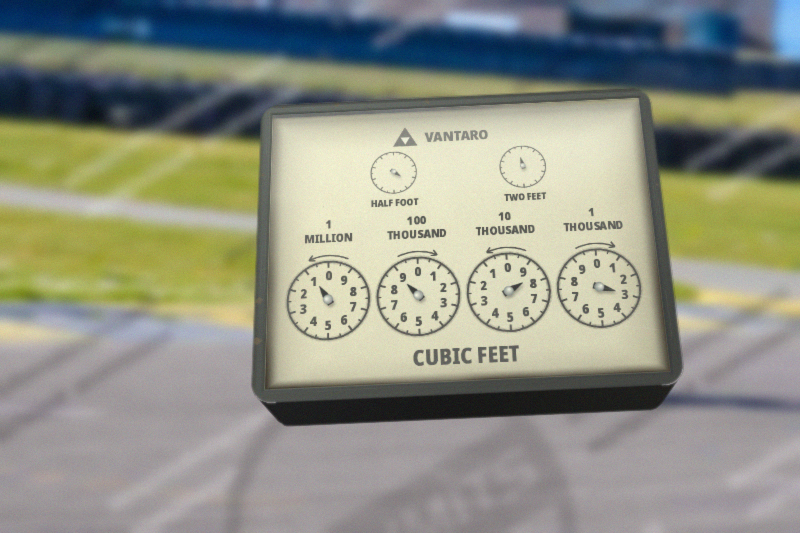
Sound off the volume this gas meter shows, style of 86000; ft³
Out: 88300; ft³
